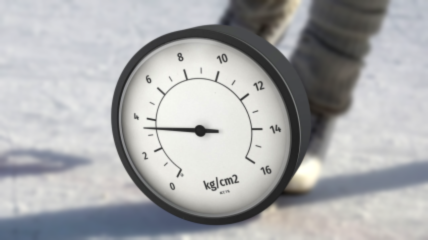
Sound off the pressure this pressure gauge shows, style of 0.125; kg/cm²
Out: 3.5; kg/cm²
